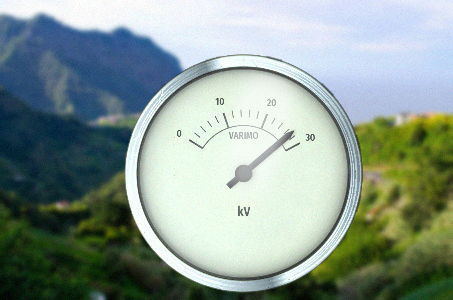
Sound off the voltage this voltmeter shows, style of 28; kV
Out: 27; kV
